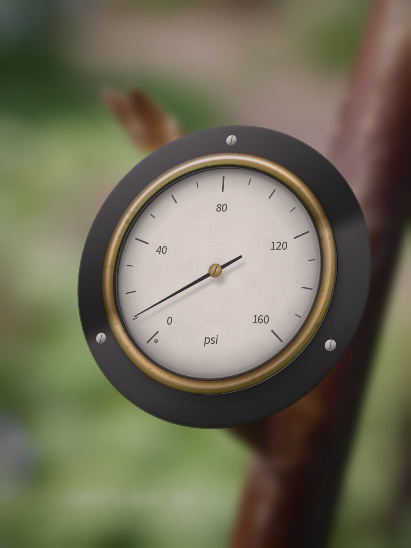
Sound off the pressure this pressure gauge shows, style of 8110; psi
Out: 10; psi
